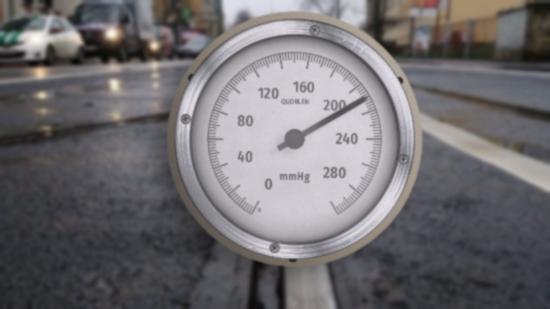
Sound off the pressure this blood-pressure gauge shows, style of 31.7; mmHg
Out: 210; mmHg
